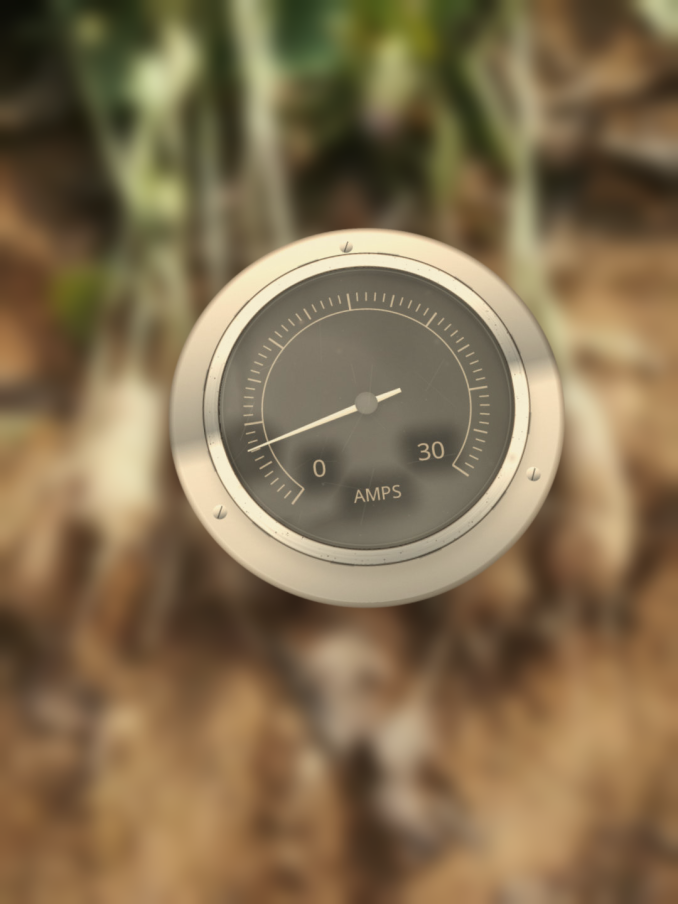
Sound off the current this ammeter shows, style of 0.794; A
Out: 3.5; A
